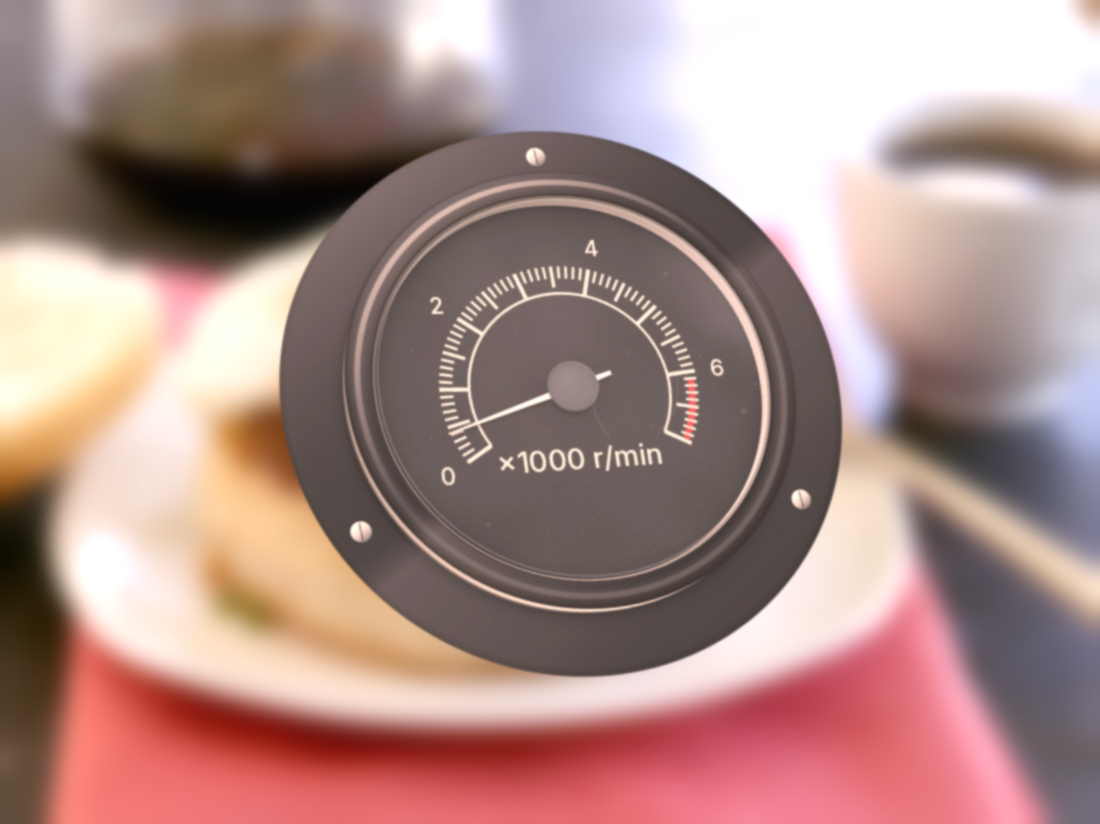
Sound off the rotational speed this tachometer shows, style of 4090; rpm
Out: 400; rpm
